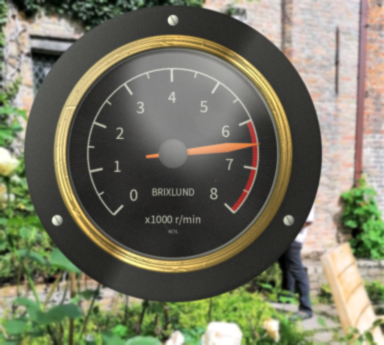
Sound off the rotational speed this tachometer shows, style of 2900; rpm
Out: 6500; rpm
